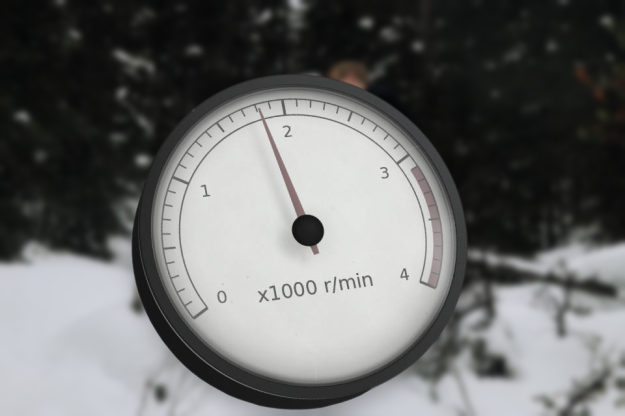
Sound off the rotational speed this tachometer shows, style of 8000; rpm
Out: 1800; rpm
